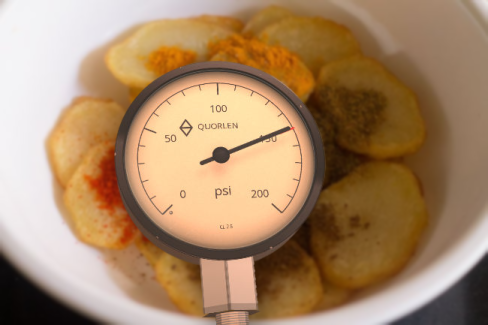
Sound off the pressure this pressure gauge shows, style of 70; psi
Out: 150; psi
